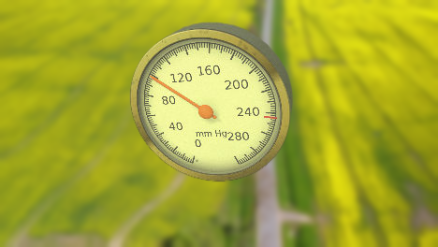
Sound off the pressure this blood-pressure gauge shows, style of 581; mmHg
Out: 100; mmHg
